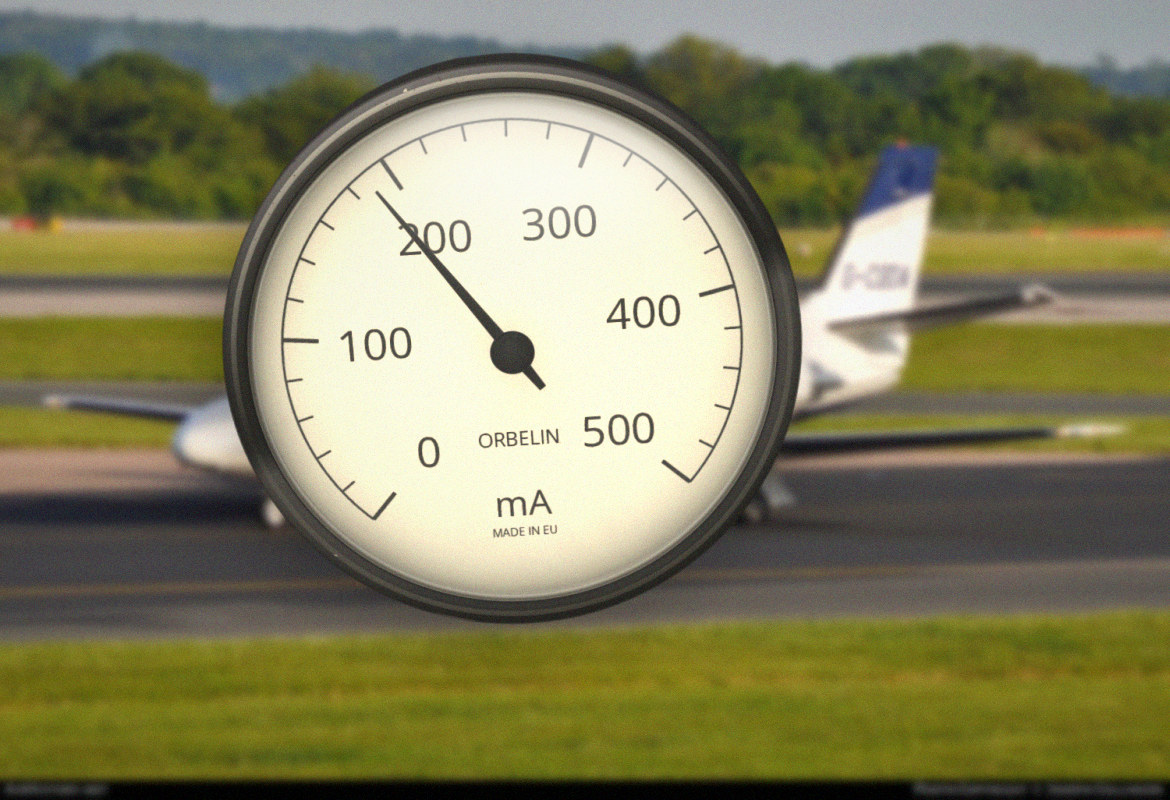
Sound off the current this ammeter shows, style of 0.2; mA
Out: 190; mA
